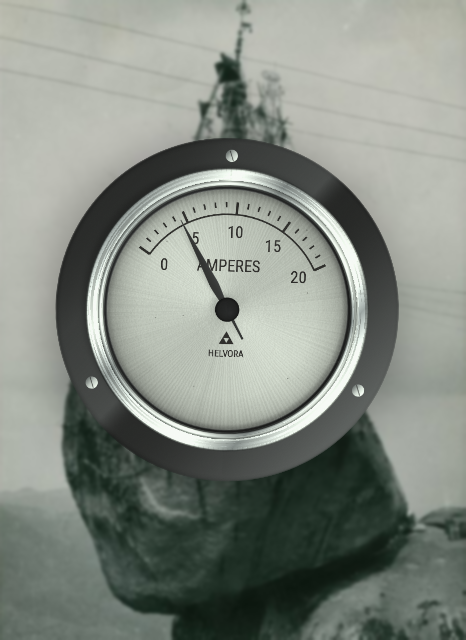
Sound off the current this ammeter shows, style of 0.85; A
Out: 4.5; A
